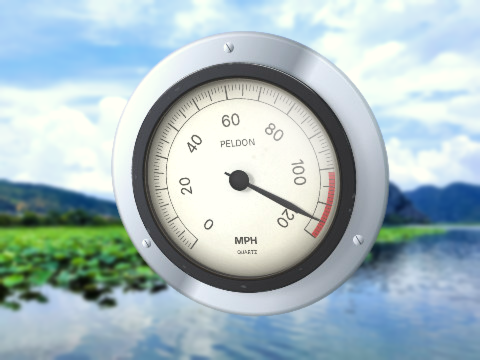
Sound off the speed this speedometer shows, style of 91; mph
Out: 115; mph
